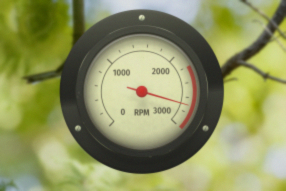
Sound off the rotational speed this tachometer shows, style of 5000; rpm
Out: 2700; rpm
